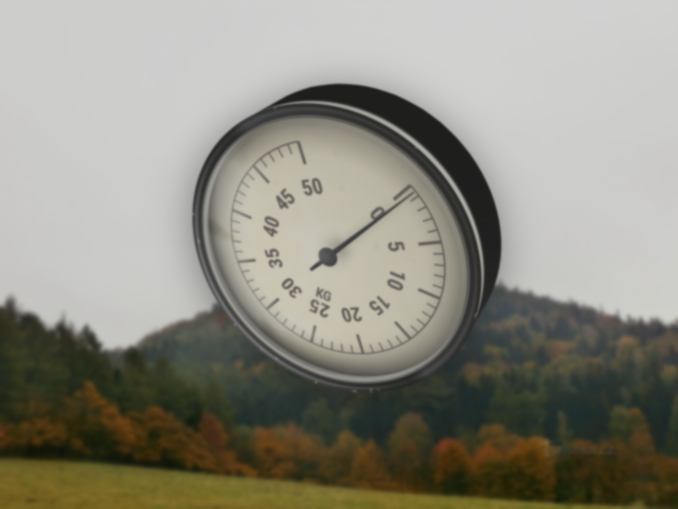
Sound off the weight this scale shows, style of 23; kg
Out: 0.5; kg
